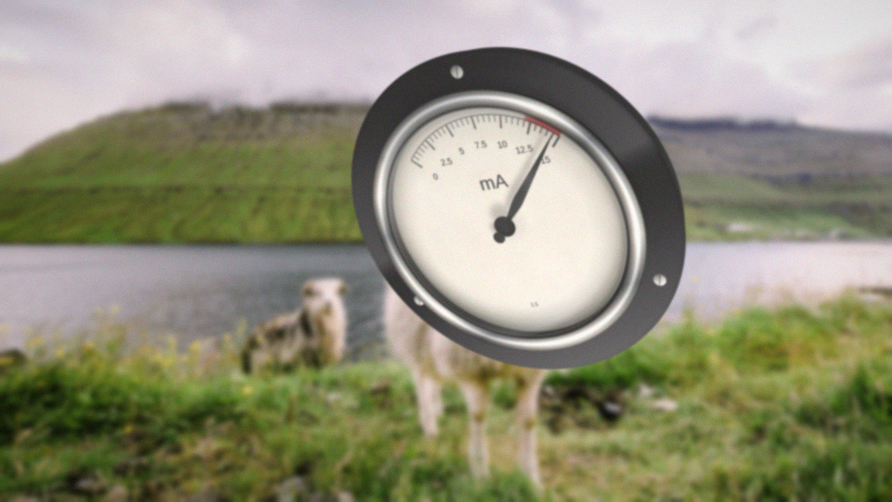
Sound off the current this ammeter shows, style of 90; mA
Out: 14.5; mA
